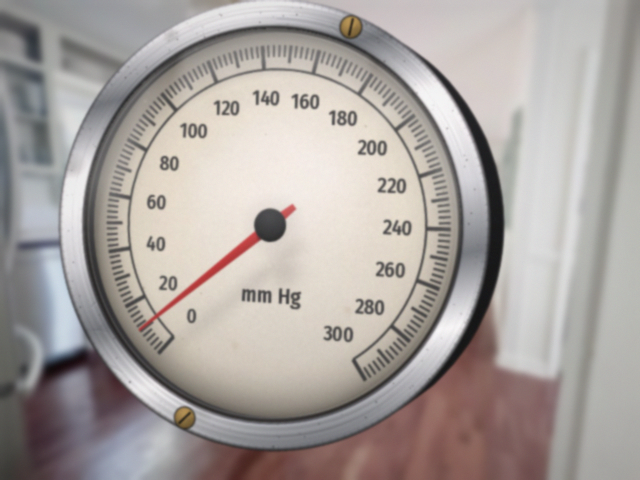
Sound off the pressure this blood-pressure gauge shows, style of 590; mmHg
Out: 10; mmHg
